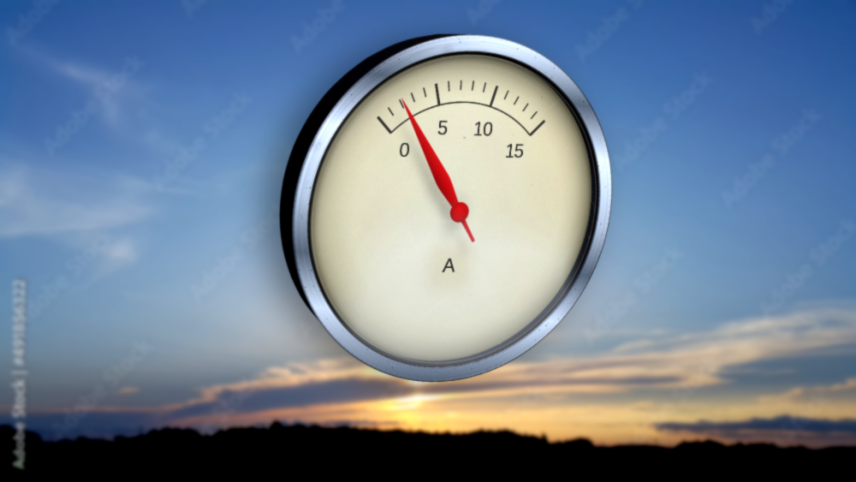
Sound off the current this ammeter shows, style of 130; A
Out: 2; A
